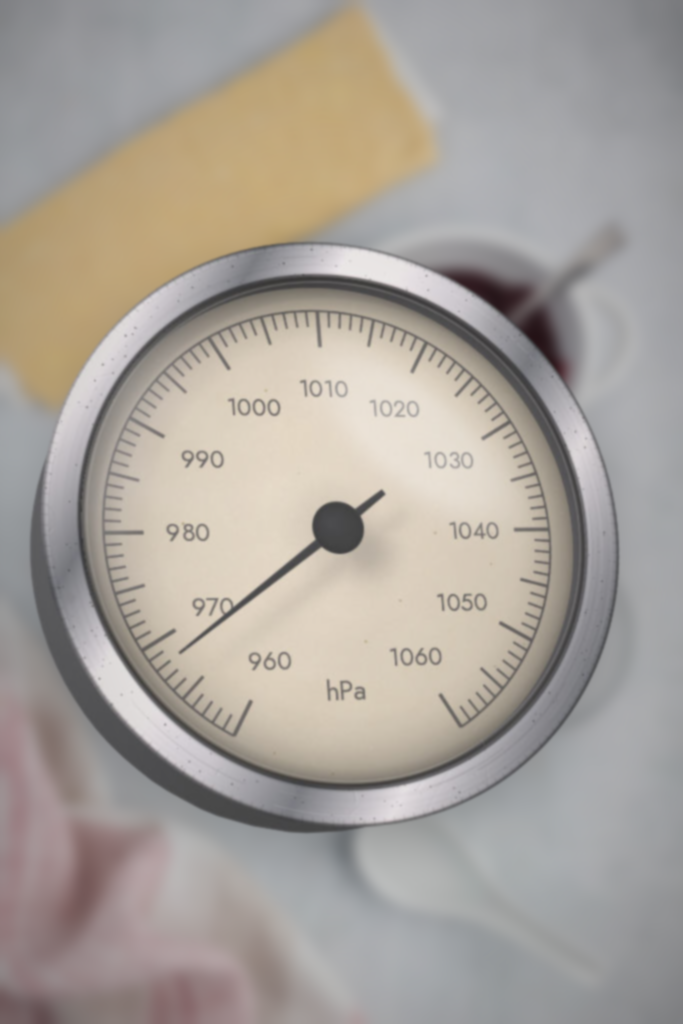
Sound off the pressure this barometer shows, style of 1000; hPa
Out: 968; hPa
